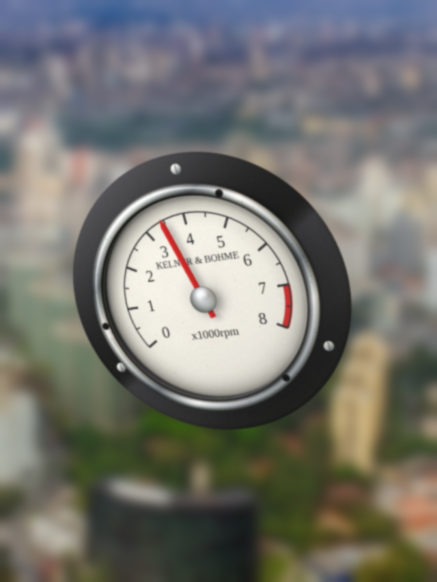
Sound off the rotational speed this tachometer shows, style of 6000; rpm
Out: 3500; rpm
